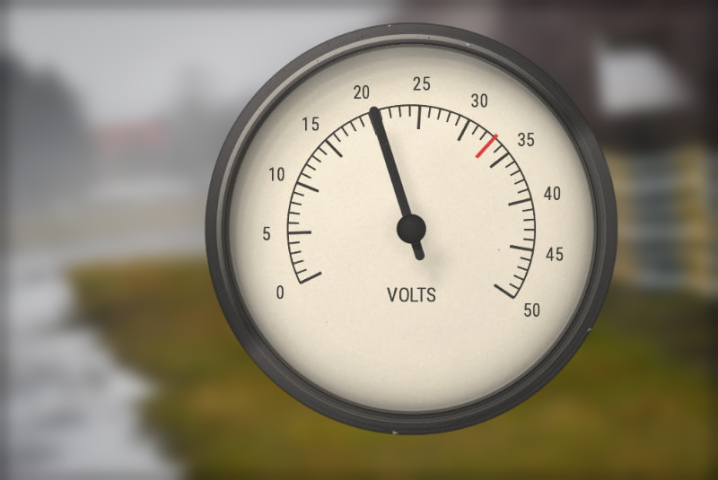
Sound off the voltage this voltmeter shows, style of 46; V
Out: 20.5; V
